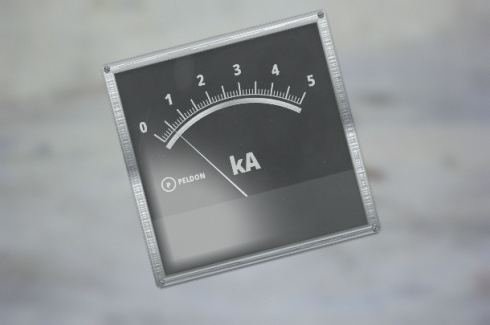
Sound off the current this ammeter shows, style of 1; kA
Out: 0.5; kA
